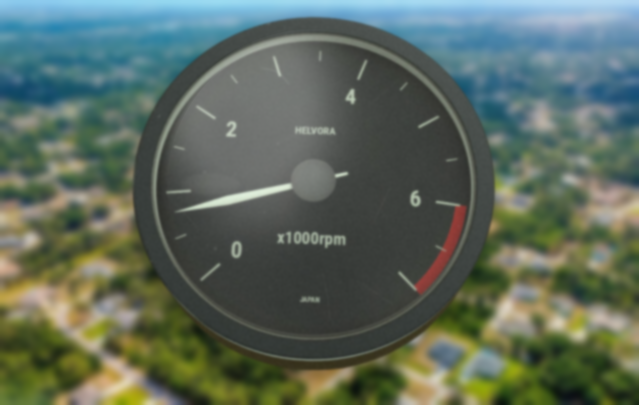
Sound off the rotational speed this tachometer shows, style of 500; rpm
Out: 750; rpm
